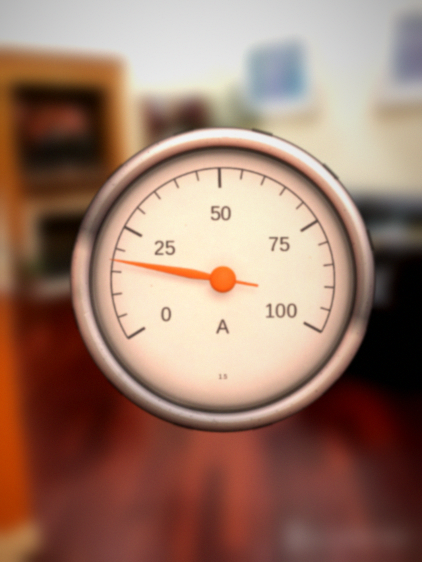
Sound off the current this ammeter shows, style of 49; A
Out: 17.5; A
